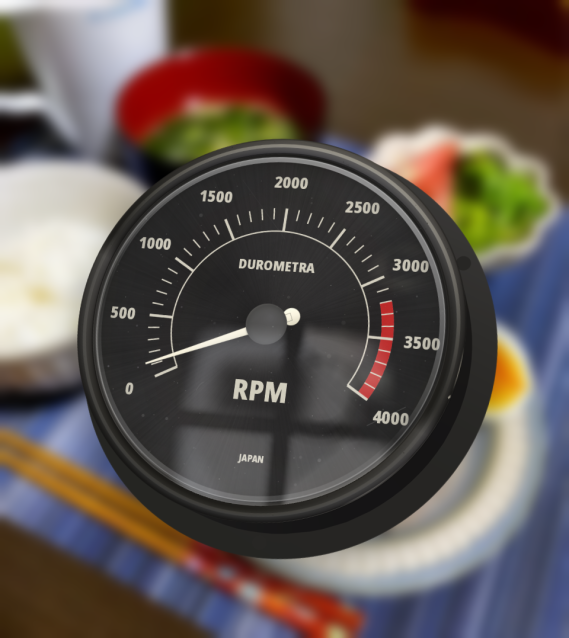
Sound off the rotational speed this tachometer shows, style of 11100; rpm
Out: 100; rpm
